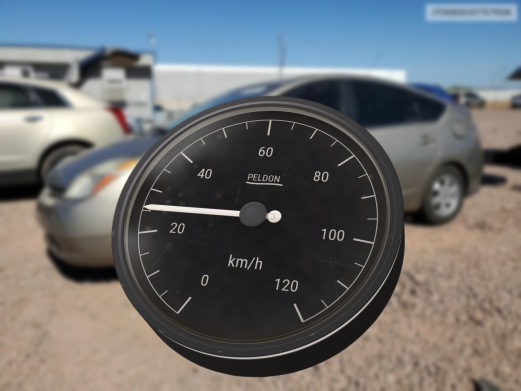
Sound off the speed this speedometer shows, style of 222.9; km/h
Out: 25; km/h
